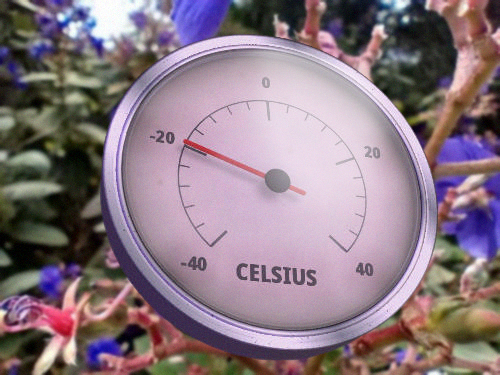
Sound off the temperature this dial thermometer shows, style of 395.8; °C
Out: -20; °C
